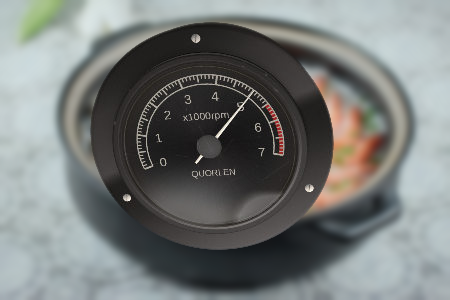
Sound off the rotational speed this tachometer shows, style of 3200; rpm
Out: 5000; rpm
